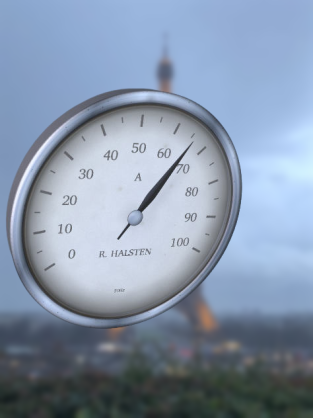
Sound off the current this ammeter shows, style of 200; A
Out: 65; A
